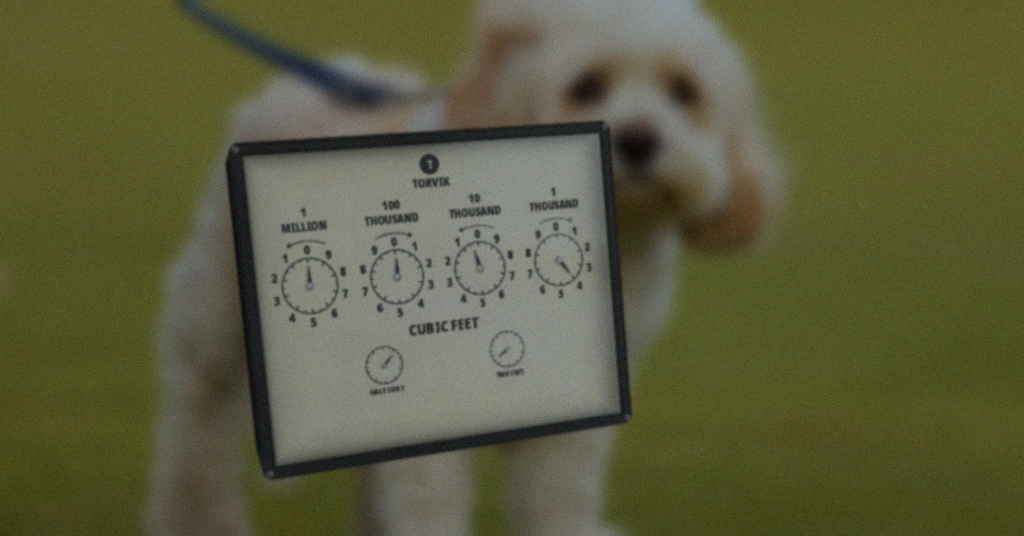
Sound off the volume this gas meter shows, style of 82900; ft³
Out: 400; ft³
